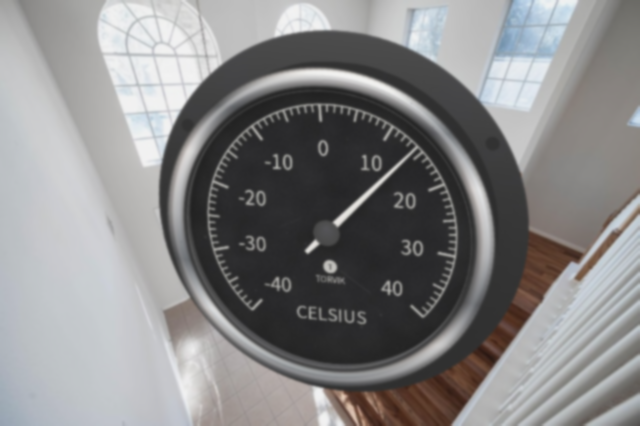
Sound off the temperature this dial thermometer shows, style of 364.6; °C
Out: 14; °C
